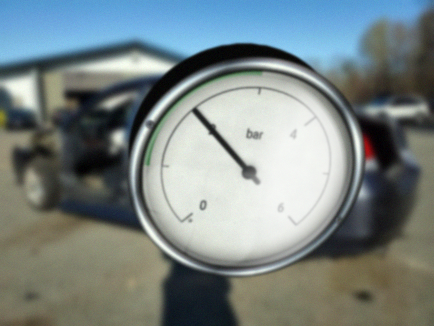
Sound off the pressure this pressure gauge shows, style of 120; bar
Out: 2; bar
